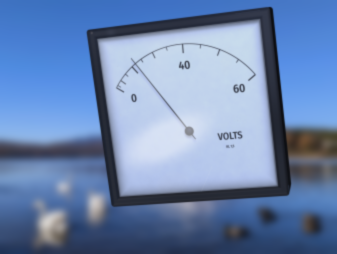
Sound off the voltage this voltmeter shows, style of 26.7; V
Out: 22.5; V
